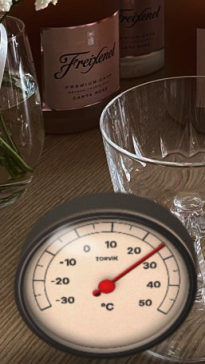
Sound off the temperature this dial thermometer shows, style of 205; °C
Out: 25; °C
